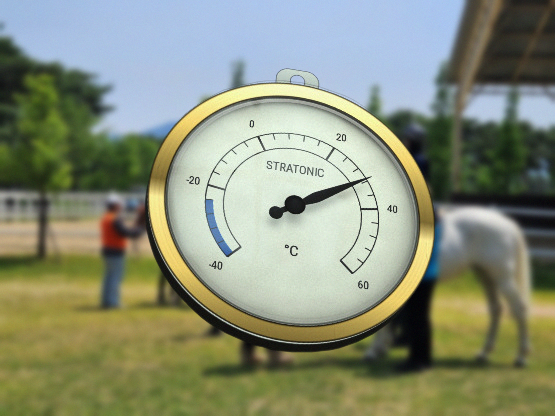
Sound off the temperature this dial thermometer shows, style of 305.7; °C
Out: 32; °C
